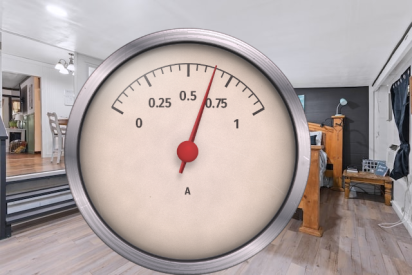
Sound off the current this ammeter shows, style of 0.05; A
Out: 0.65; A
